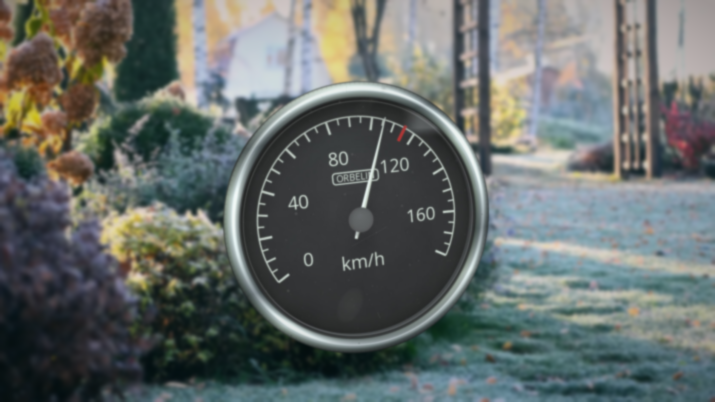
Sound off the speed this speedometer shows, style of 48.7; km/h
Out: 105; km/h
